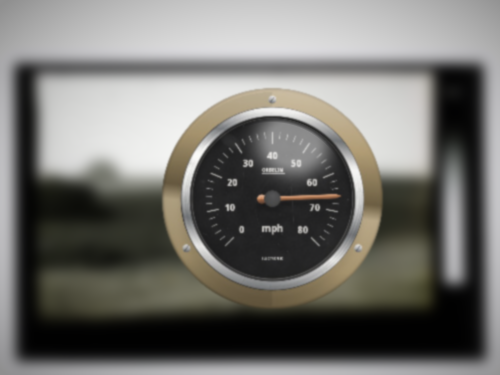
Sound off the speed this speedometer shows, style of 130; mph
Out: 66; mph
